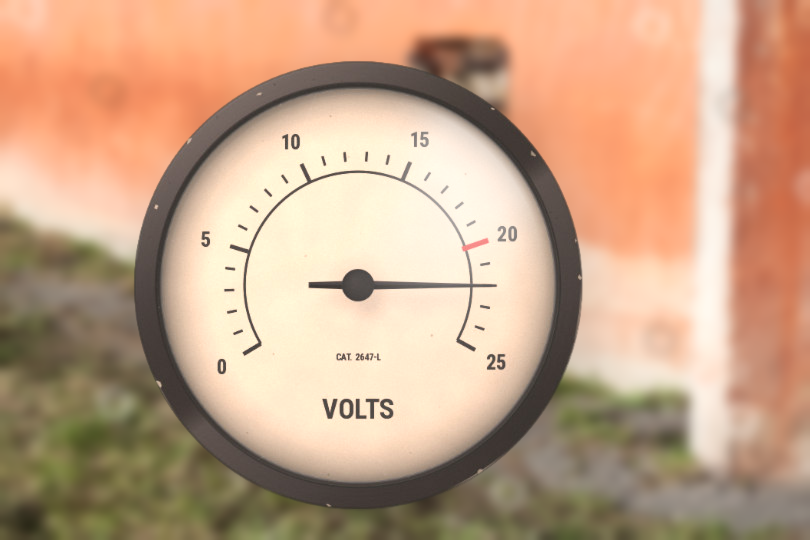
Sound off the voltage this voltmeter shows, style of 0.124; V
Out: 22; V
